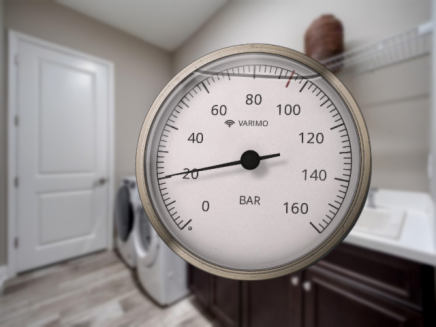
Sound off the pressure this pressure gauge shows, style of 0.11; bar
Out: 20; bar
